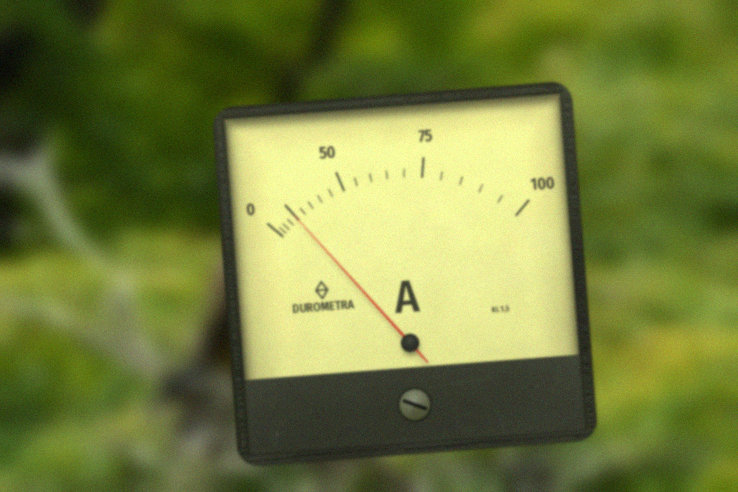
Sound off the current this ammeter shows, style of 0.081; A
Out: 25; A
